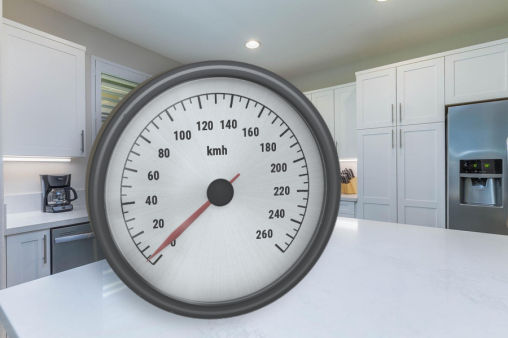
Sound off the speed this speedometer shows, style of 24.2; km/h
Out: 5; km/h
